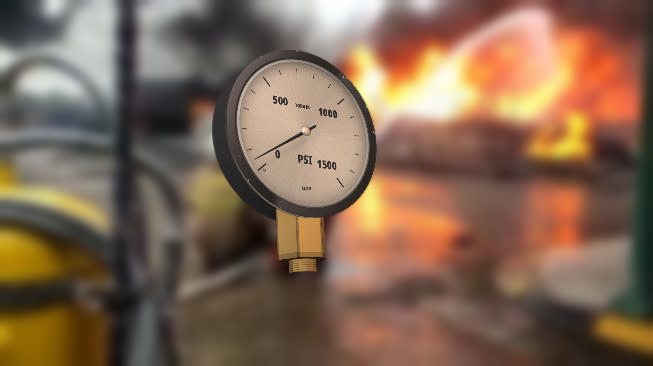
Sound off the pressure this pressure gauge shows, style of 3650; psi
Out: 50; psi
